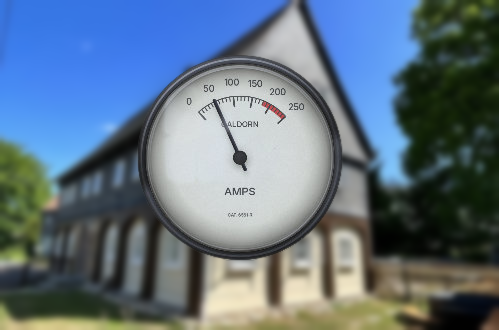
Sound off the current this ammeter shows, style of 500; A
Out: 50; A
